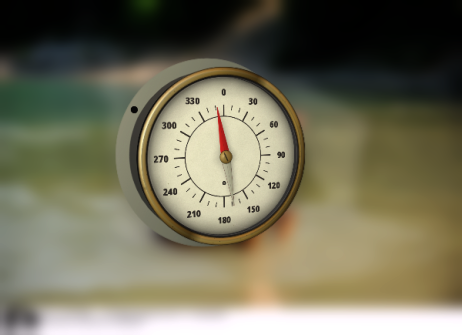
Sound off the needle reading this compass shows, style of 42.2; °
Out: 350; °
